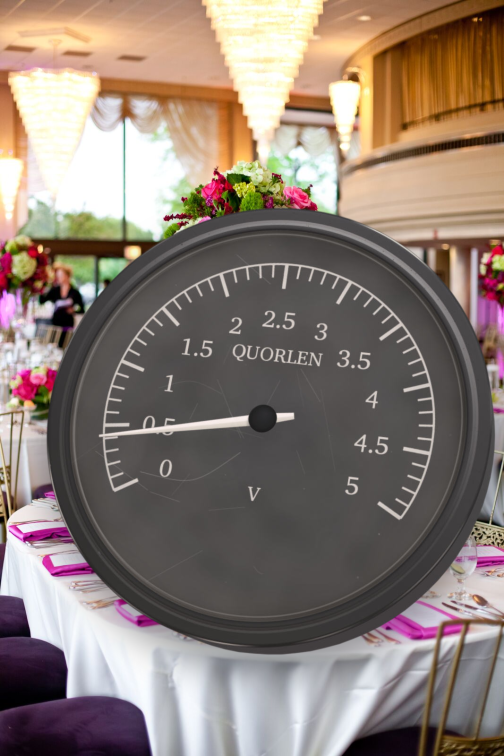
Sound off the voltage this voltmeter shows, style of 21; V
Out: 0.4; V
